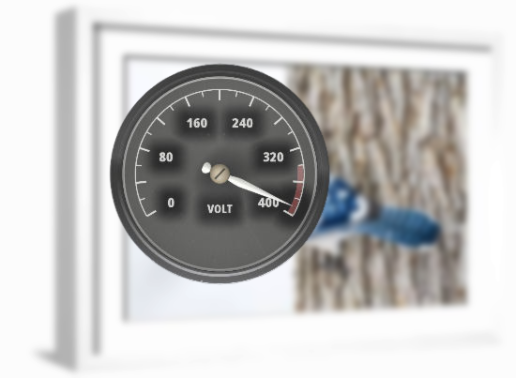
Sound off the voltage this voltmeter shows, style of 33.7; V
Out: 390; V
